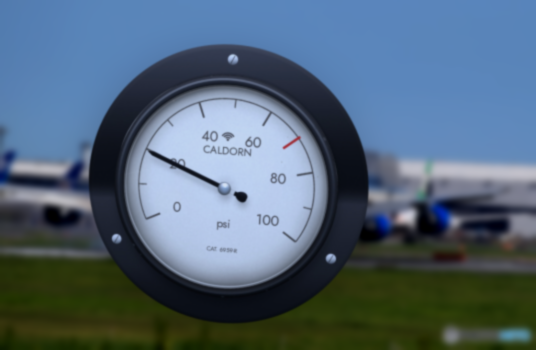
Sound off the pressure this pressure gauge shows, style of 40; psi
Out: 20; psi
